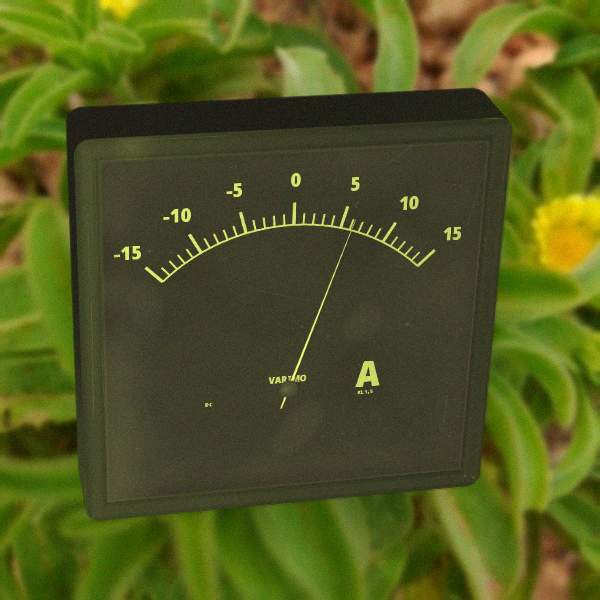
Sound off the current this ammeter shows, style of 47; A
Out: 6; A
